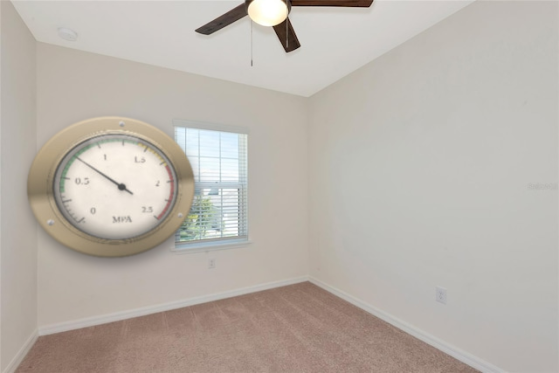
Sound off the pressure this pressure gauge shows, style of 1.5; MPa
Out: 0.75; MPa
